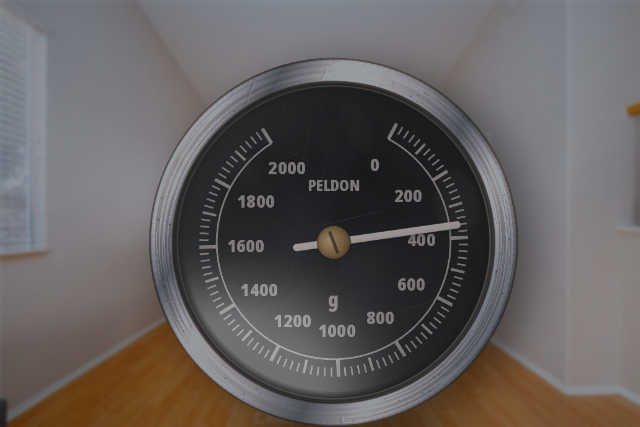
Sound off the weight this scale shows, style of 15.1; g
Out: 360; g
